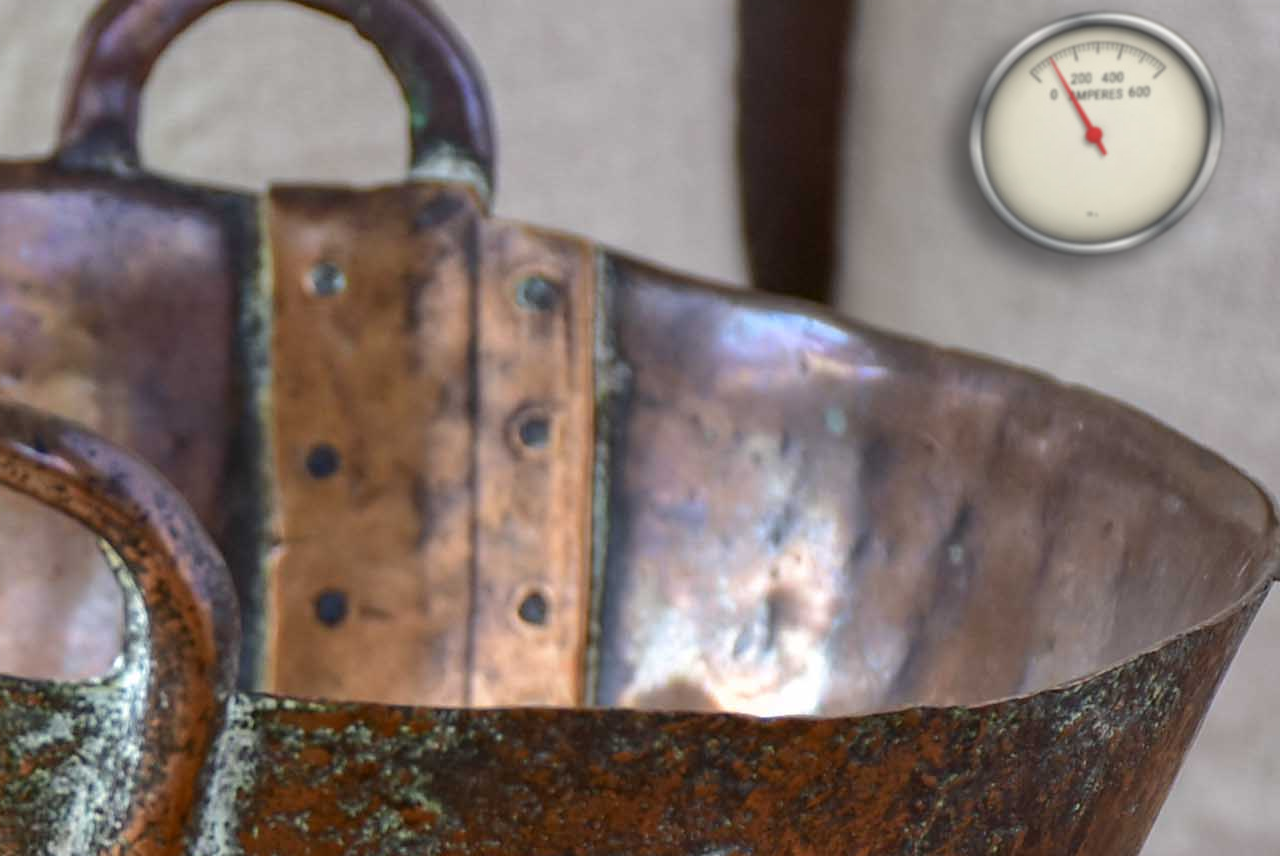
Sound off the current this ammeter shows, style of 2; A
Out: 100; A
